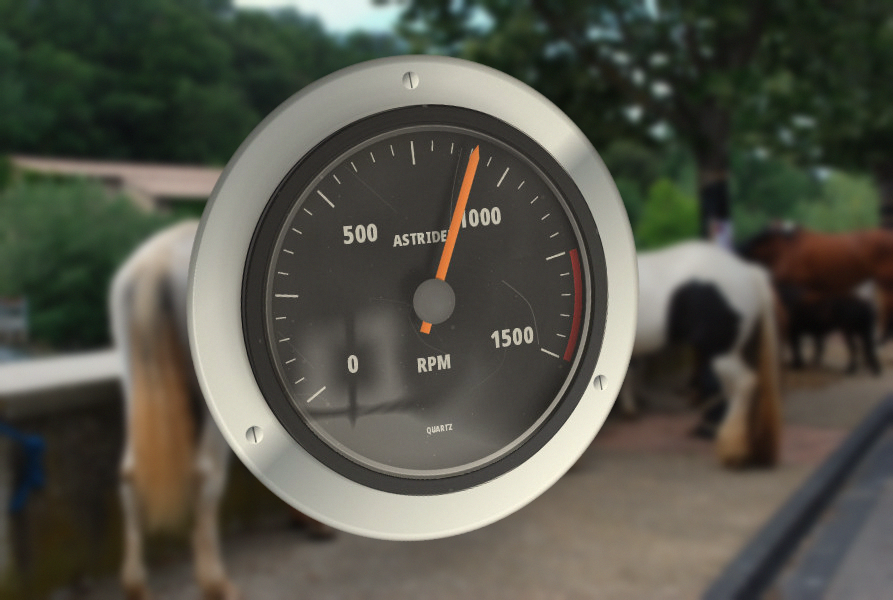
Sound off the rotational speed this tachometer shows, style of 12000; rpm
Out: 900; rpm
